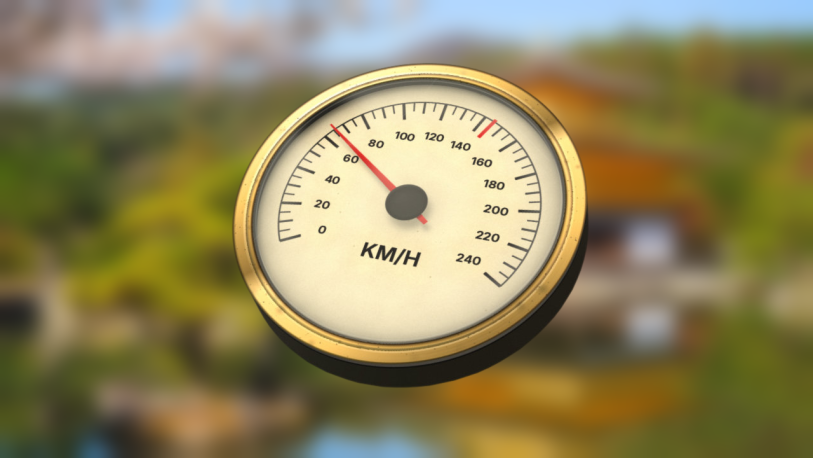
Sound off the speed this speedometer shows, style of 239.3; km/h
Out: 65; km/h
